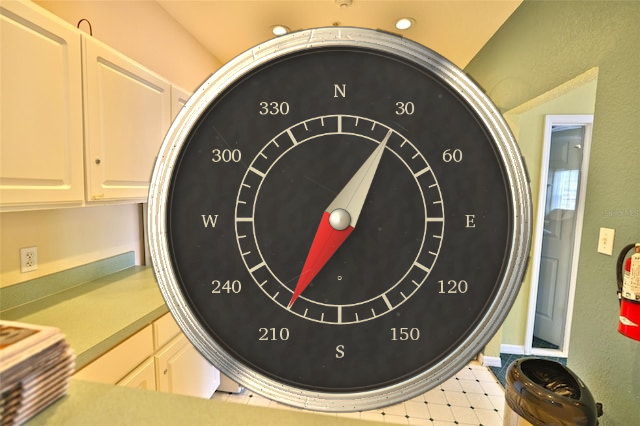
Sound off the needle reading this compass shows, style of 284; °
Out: 210; °
